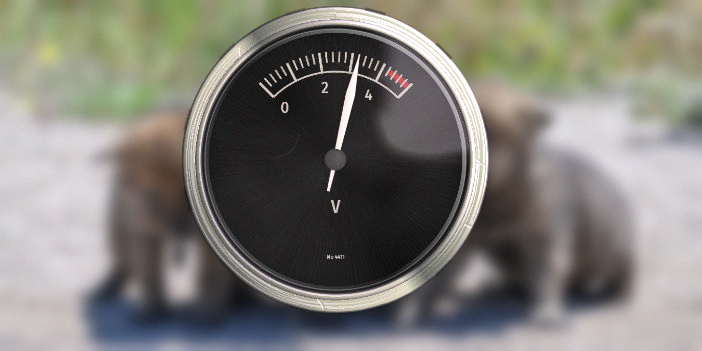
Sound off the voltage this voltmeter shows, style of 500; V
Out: 3.2; V
